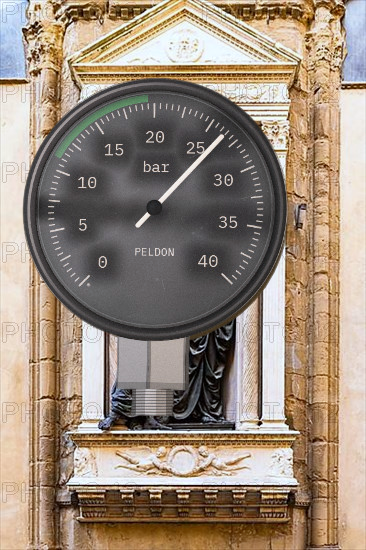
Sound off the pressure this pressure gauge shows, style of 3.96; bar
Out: 26.5; bar
